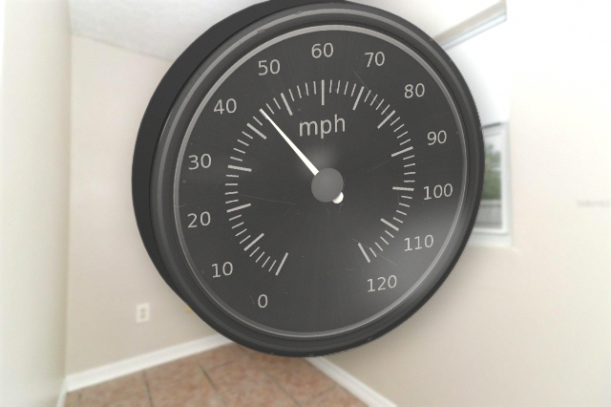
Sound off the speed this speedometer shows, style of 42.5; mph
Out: 44; mph
